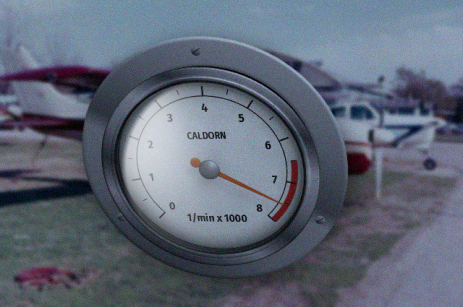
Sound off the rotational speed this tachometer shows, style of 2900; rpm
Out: 7500; rpm
